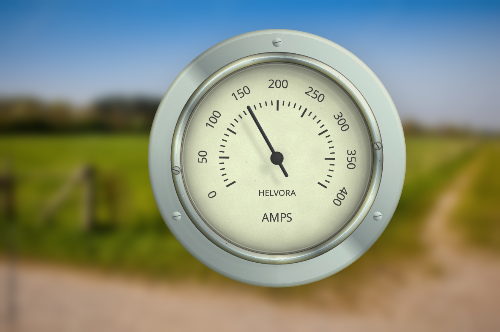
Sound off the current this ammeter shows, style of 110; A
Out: 150; A
